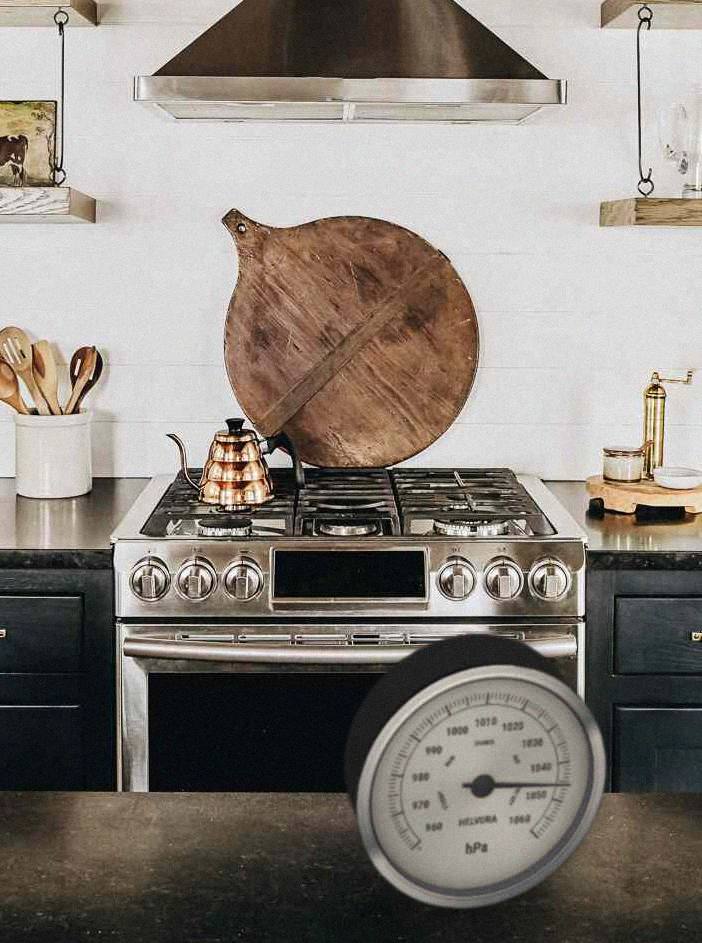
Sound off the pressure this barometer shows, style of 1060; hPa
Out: 1045; hPa
